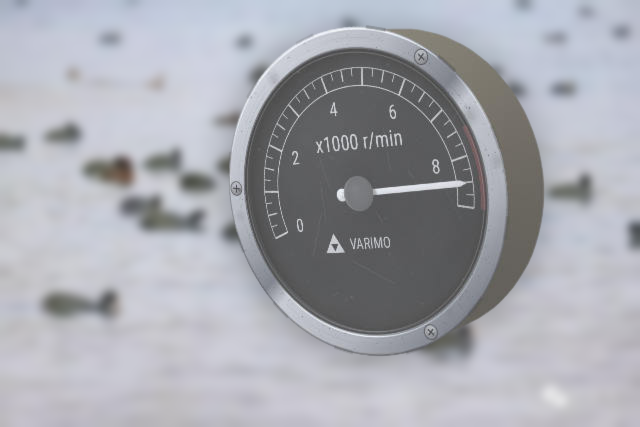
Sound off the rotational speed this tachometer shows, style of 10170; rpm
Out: 8500; rpm
